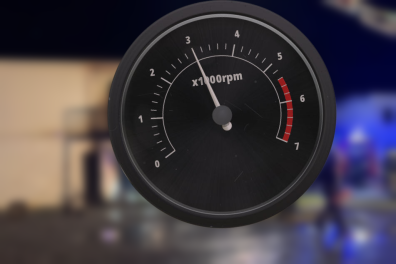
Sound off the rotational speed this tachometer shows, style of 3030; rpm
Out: 3000; rpm
